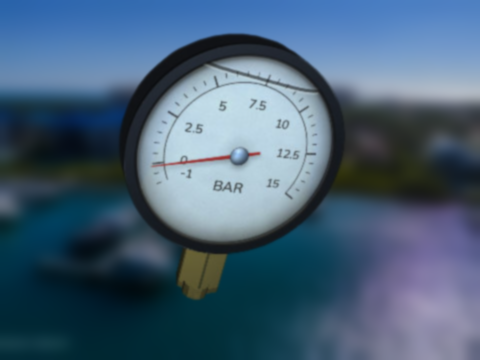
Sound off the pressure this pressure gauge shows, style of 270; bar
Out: 0; bar
